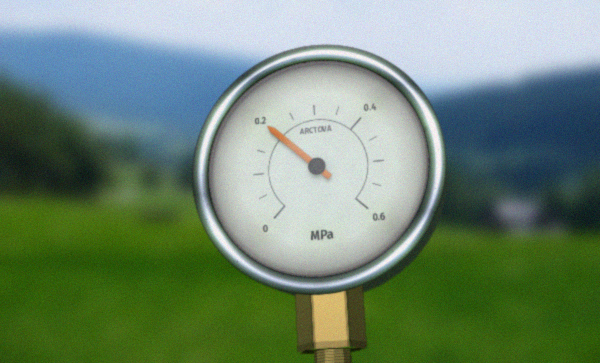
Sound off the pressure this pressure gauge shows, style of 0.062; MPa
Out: 0.2; MPa
